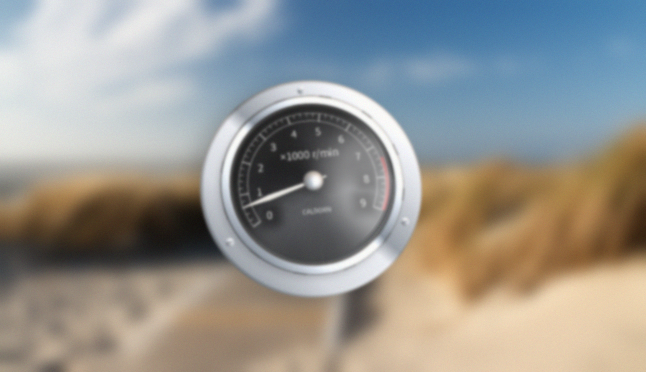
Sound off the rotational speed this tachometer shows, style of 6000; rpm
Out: 600; rpm
